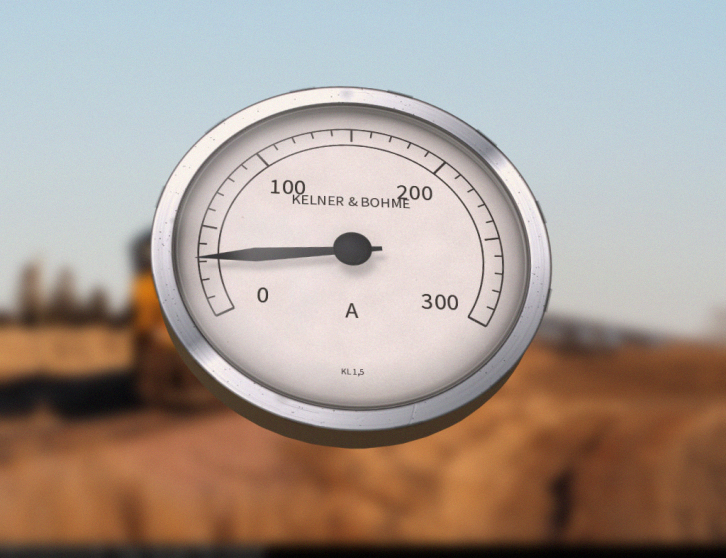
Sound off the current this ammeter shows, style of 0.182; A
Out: 30; A
